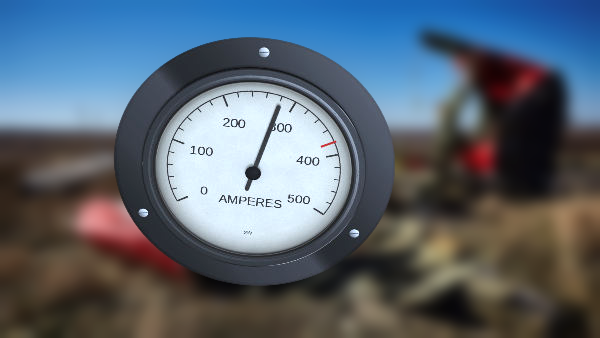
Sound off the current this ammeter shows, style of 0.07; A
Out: 280; A
